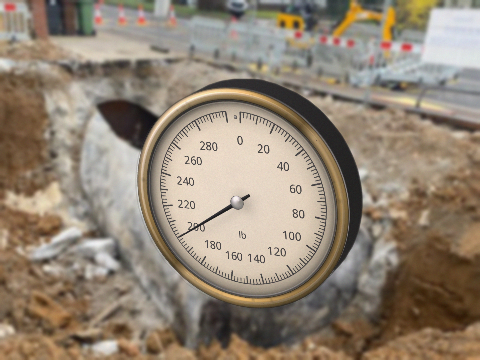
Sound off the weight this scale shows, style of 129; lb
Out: 200; lb
